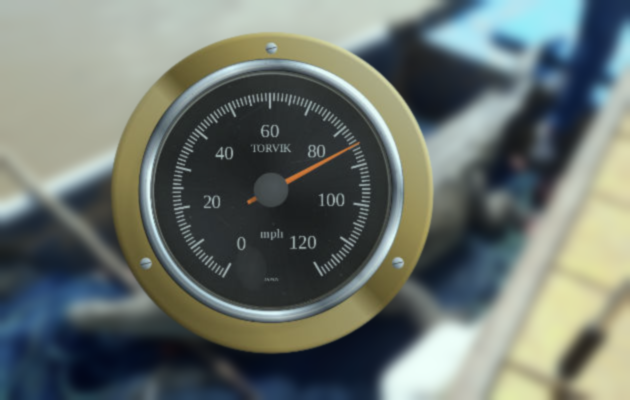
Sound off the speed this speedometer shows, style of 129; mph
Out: 85; mph
